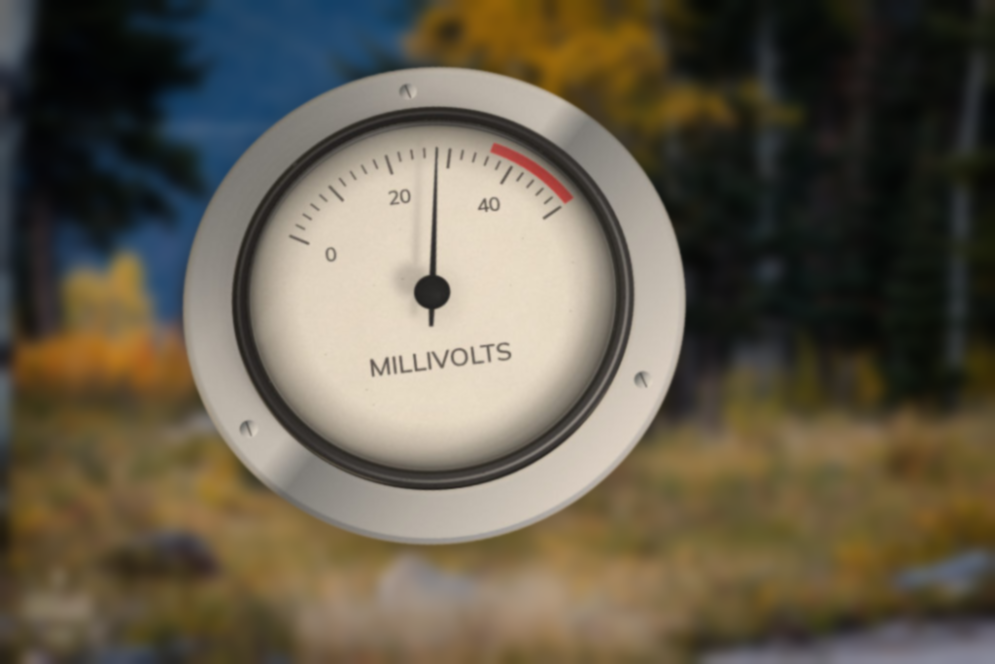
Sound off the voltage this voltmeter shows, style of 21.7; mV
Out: 28; mV
